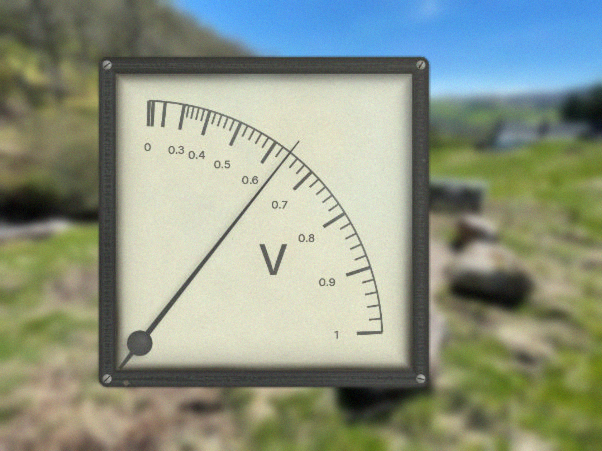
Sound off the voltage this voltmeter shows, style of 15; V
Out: 0.64; V
